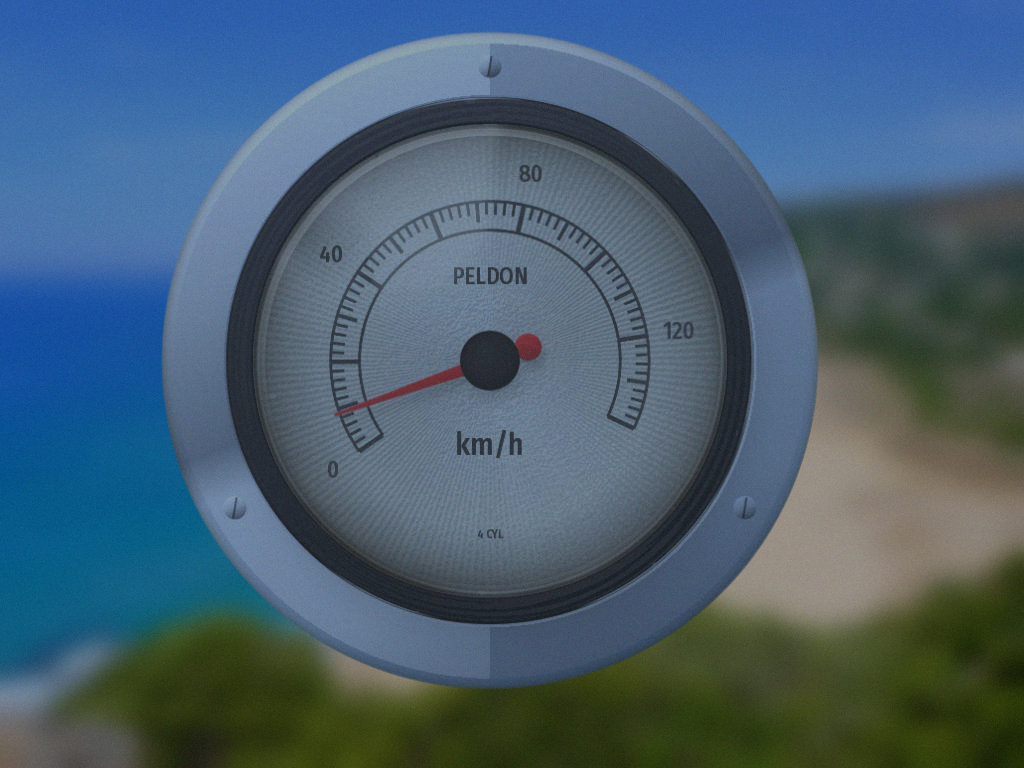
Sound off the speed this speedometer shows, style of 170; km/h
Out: 9; km/h
